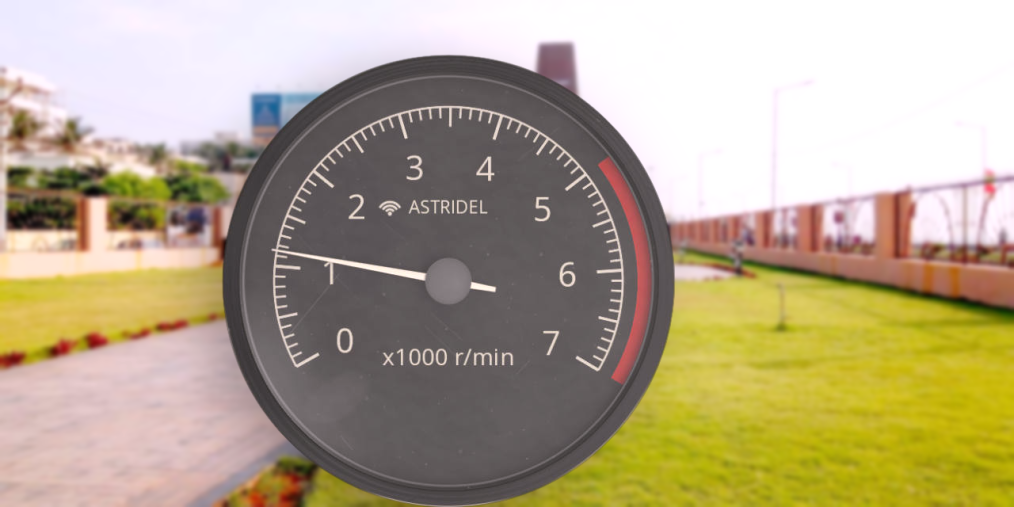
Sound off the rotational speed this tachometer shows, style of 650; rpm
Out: 1150; rpm
